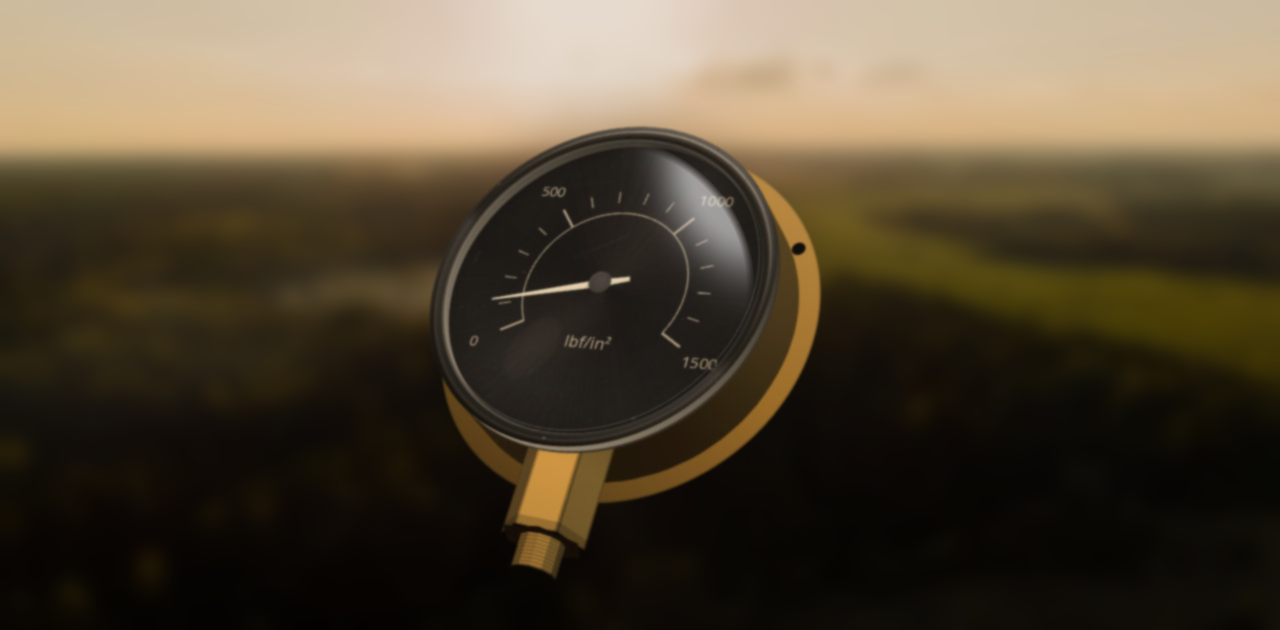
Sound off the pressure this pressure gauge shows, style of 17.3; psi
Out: 100; psi
